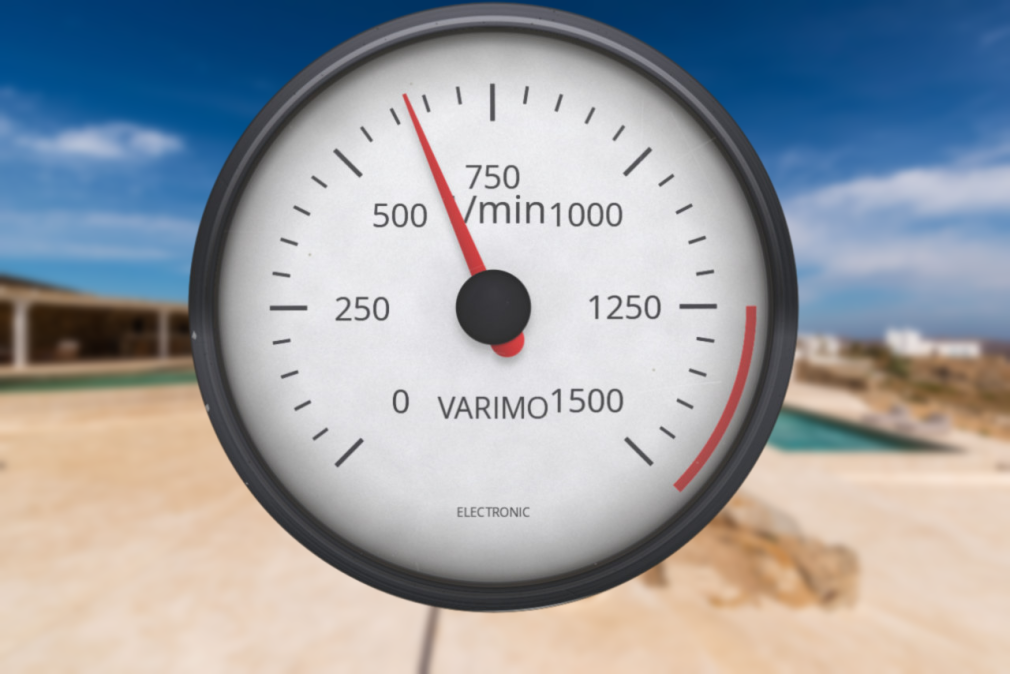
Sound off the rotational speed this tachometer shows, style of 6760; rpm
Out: 625; rpm
